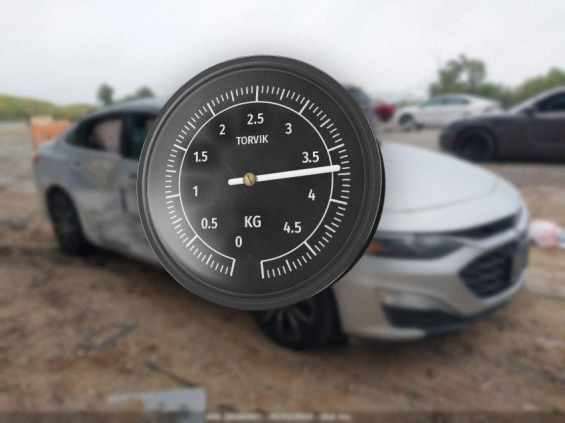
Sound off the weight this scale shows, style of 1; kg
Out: 3.7; kg
